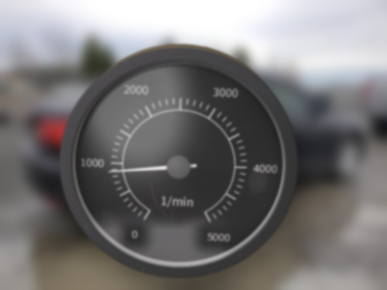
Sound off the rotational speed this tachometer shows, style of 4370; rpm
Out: 900; rpm
